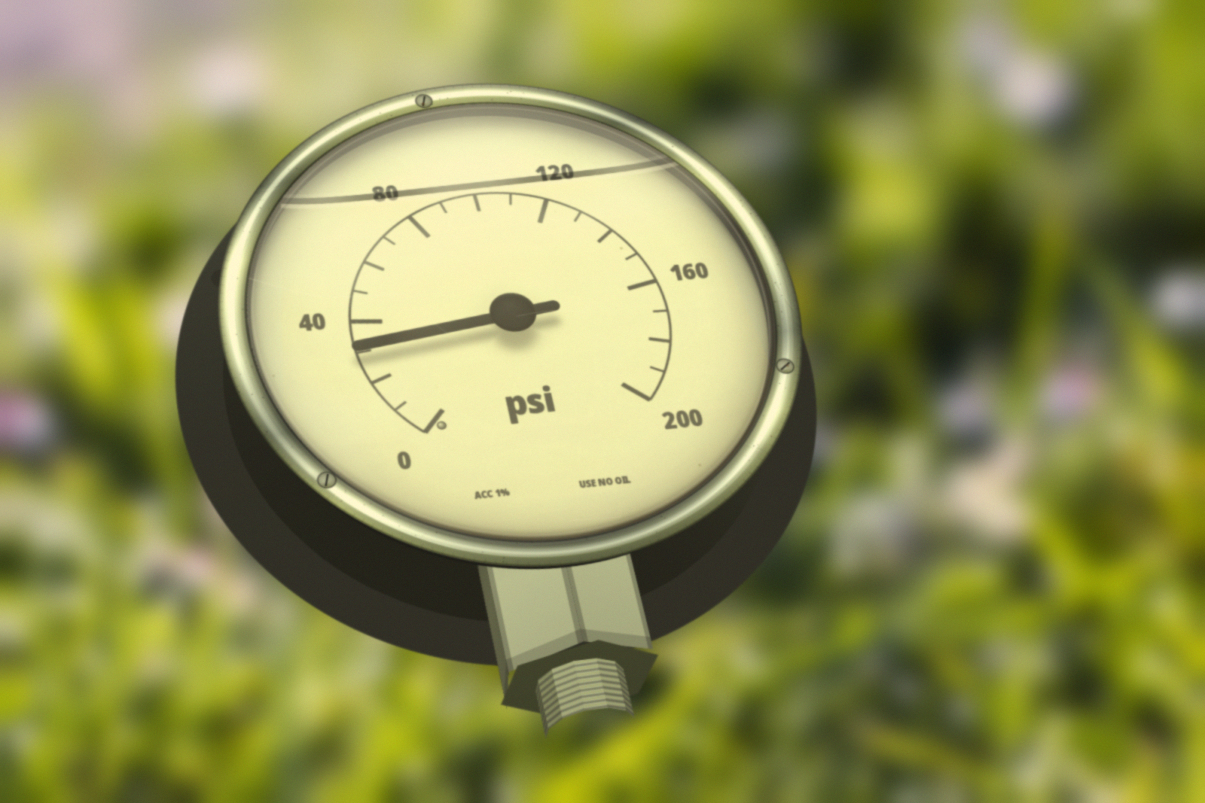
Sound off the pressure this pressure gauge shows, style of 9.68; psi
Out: 30; psi
